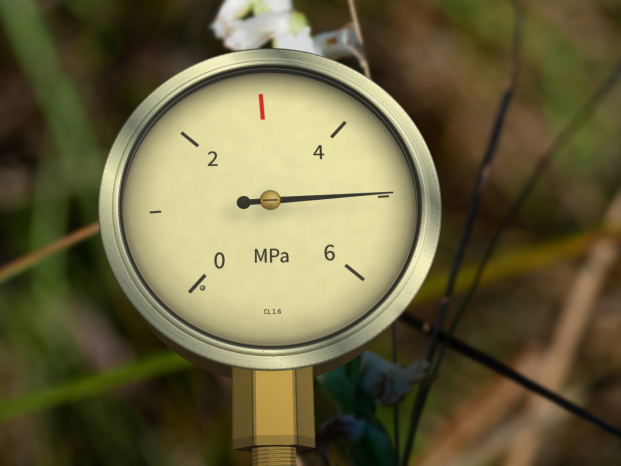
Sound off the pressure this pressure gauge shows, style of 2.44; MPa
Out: 5; MPa
